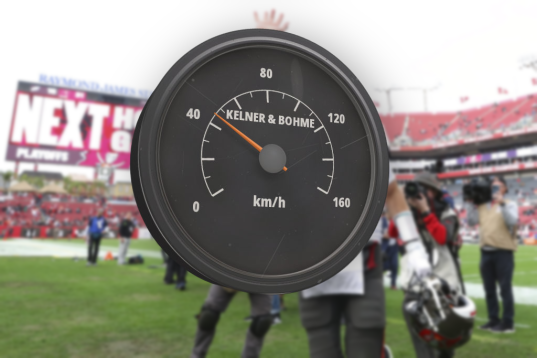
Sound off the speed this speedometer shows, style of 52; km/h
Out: 45; km/h
